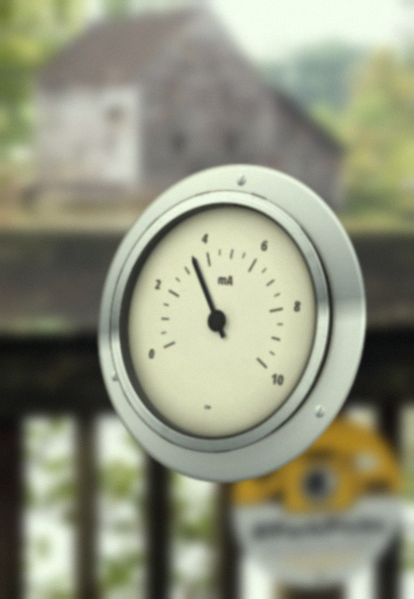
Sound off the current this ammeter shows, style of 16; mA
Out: 3.5; mA
